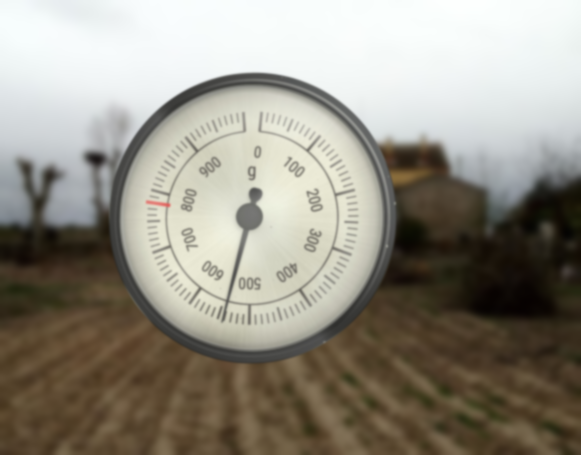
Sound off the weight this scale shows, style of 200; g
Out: 540; g
